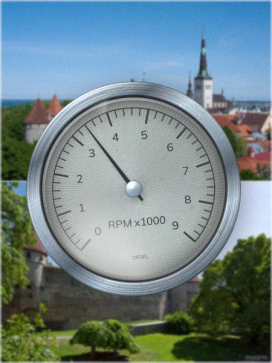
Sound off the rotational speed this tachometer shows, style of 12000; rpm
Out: 3400; rpm
